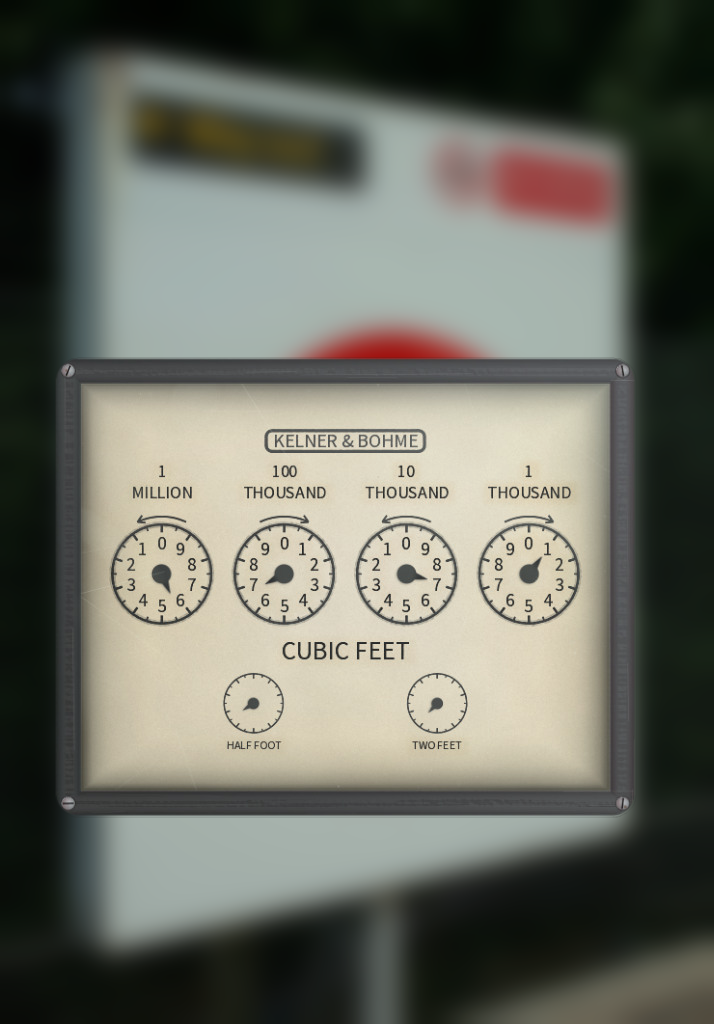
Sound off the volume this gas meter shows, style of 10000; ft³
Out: 567100; ft³
